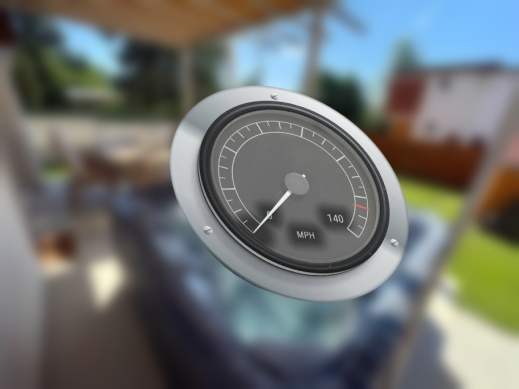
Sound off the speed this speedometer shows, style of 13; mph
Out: 0; mph
